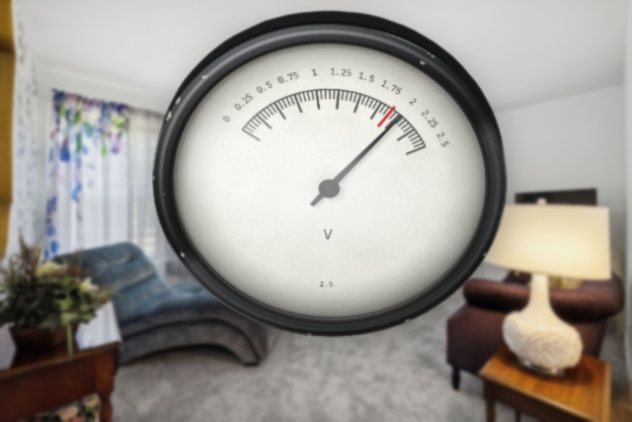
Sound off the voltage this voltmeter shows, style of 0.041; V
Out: 2; V
